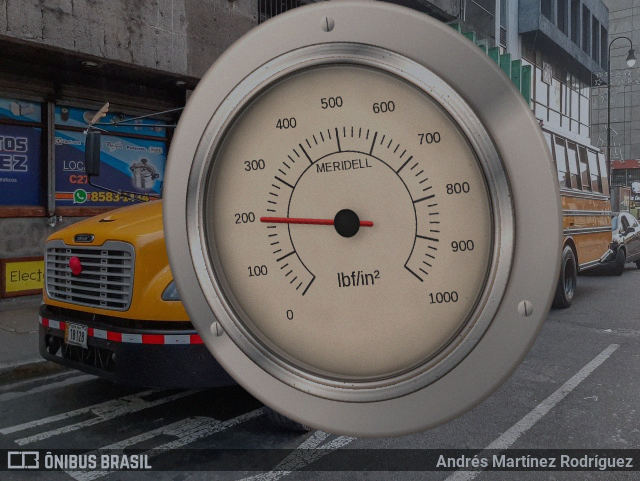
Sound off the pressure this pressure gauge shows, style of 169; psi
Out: 200; psi
